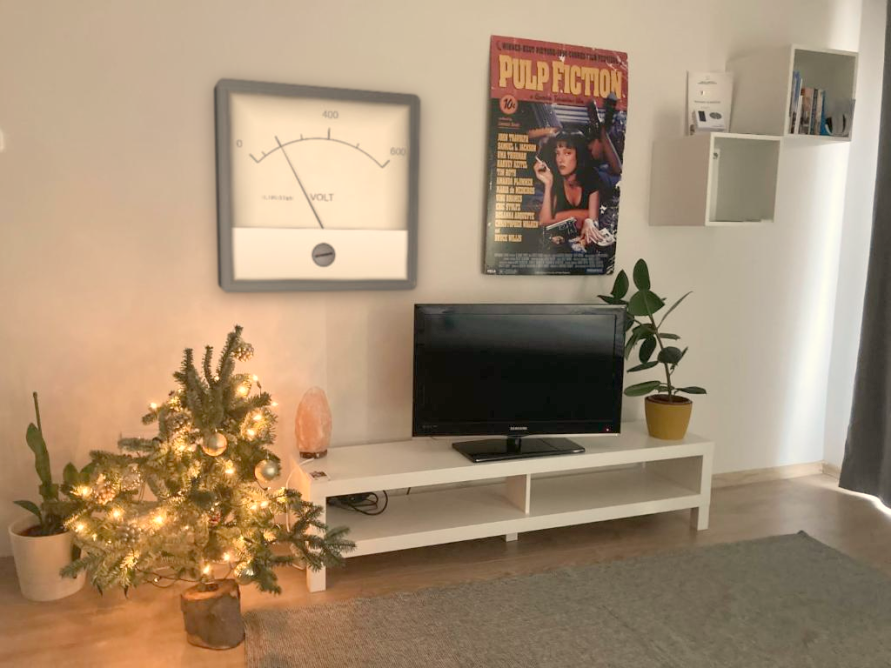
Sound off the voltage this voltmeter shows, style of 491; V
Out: 200; V
